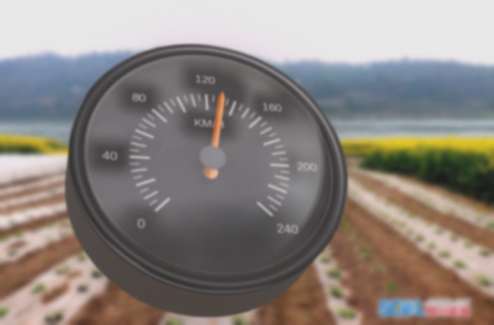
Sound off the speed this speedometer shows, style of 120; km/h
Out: 130; km/h
